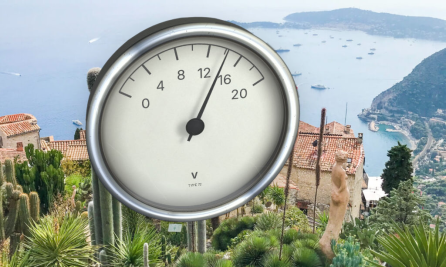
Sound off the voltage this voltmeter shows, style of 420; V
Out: 14; V
